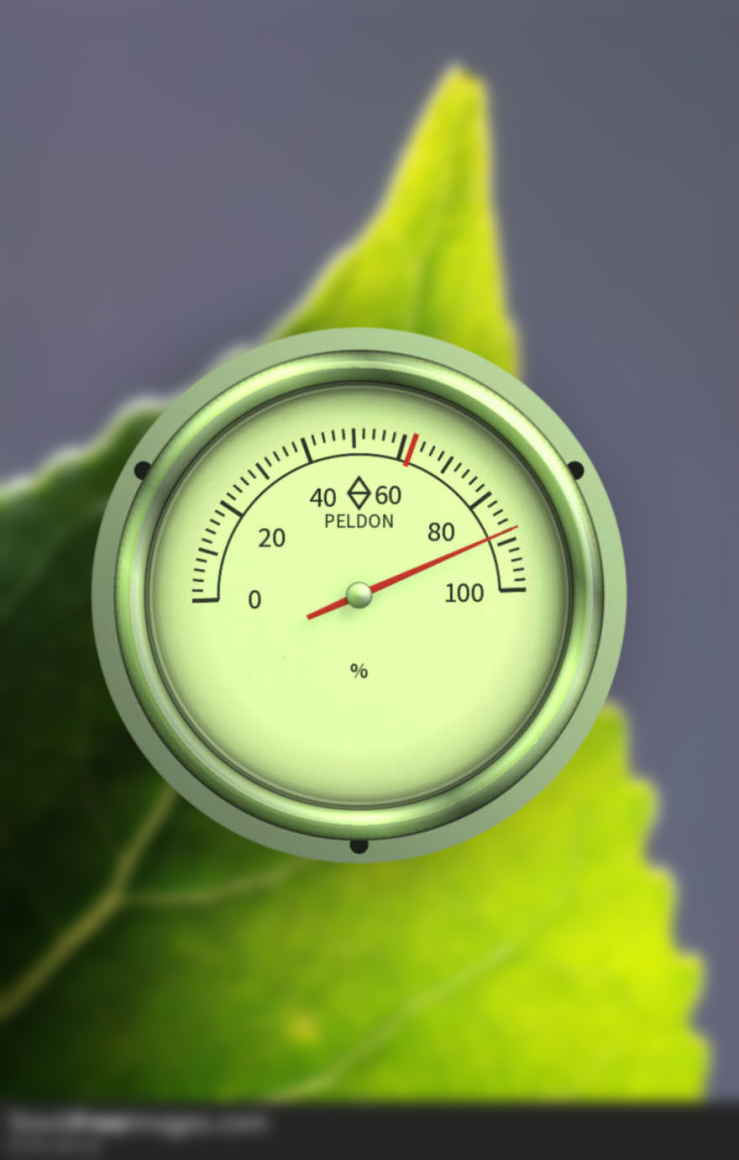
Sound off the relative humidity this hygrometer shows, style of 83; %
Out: 88; %
